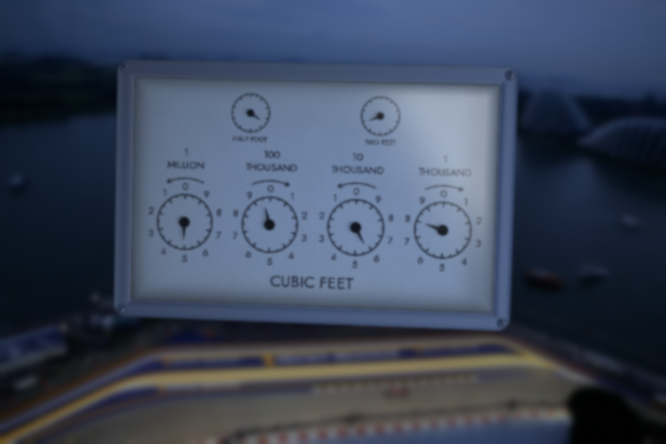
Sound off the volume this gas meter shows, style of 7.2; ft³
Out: 495800; ft³
